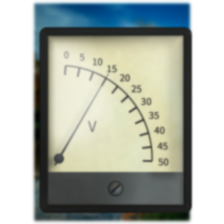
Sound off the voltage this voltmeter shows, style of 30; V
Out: 15; V
